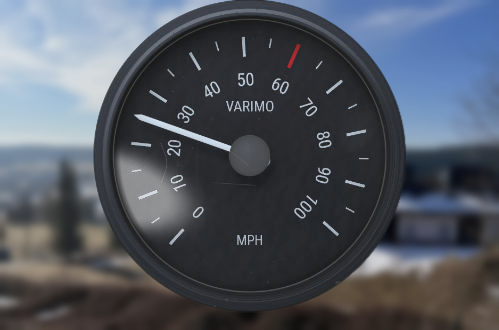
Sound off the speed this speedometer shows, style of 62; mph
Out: 25; mph
